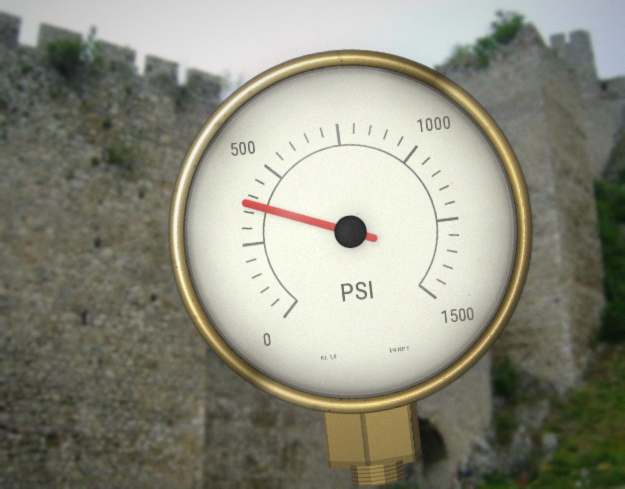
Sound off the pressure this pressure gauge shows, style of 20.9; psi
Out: 375; psi
